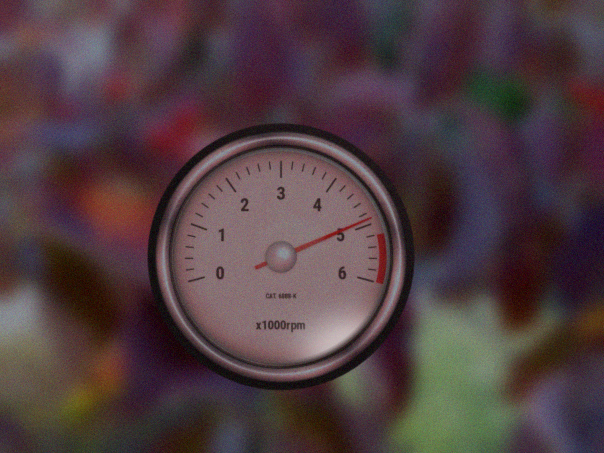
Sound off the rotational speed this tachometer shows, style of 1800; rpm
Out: 4900; rpm
